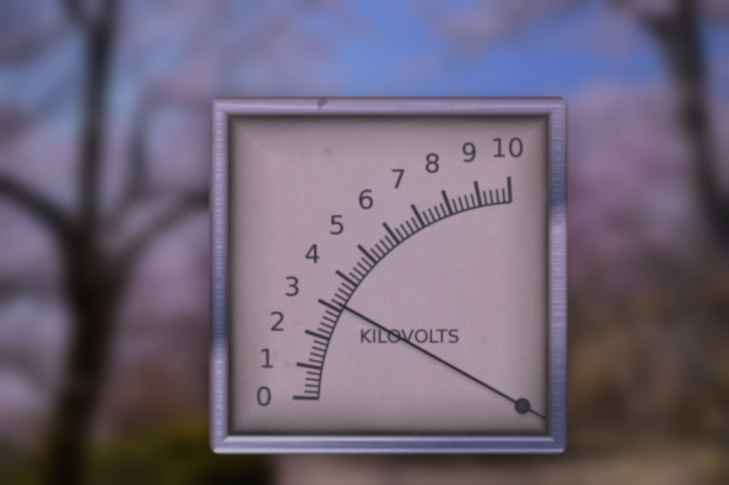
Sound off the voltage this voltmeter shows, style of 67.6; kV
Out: 3.2; kV
